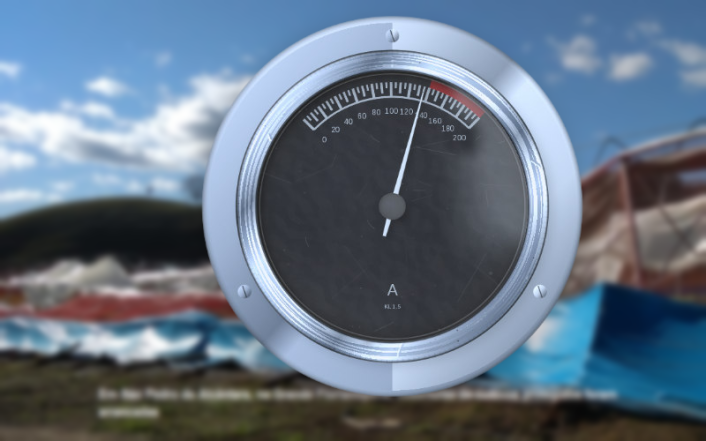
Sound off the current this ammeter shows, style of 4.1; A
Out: 135; A
